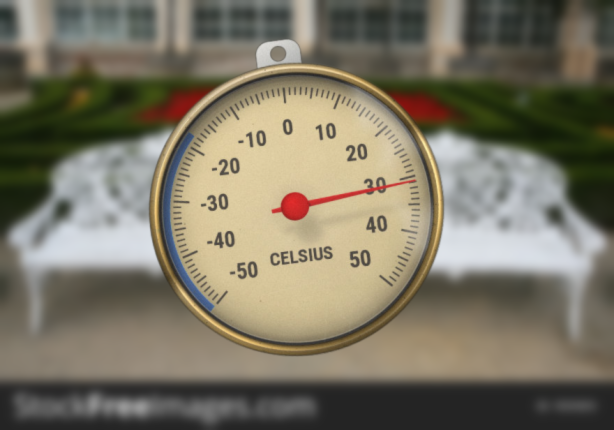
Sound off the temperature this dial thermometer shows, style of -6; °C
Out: 31; °C
